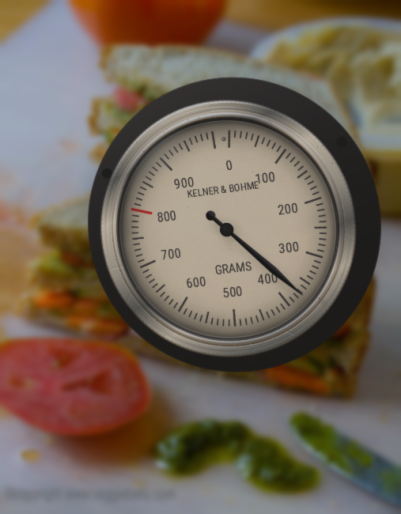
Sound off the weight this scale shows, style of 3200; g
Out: 370; g
